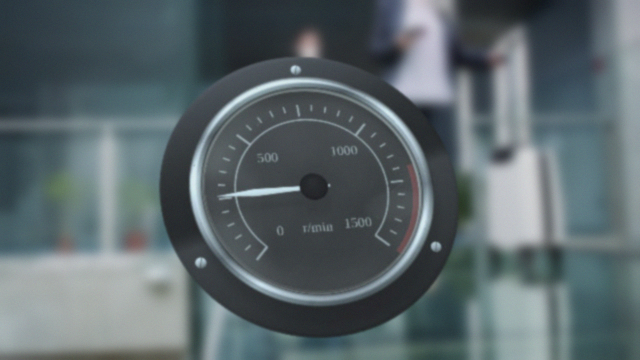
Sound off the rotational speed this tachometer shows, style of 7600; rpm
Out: 250; rpm
